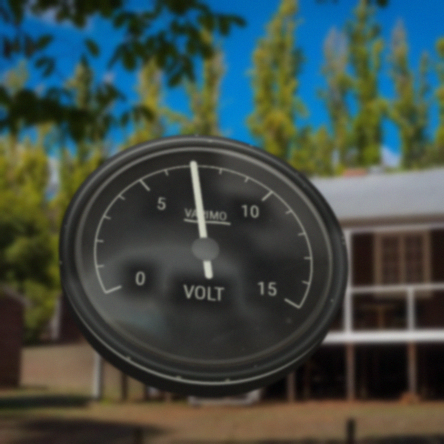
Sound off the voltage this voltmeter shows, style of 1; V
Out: 7; V
